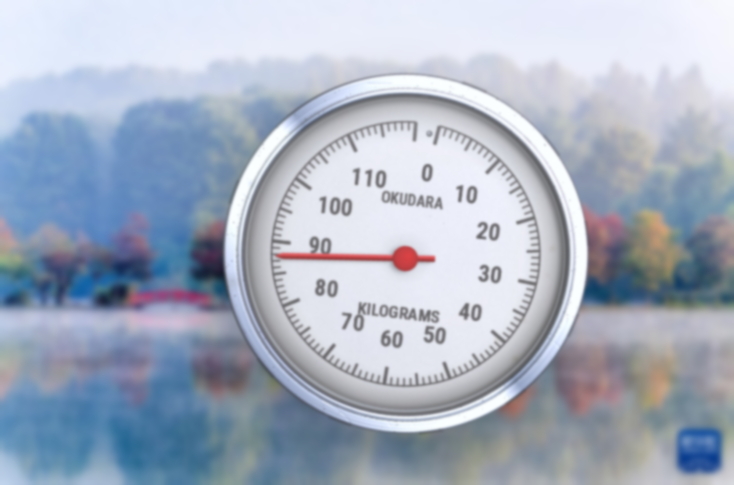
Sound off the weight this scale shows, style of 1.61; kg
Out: 88; kg
